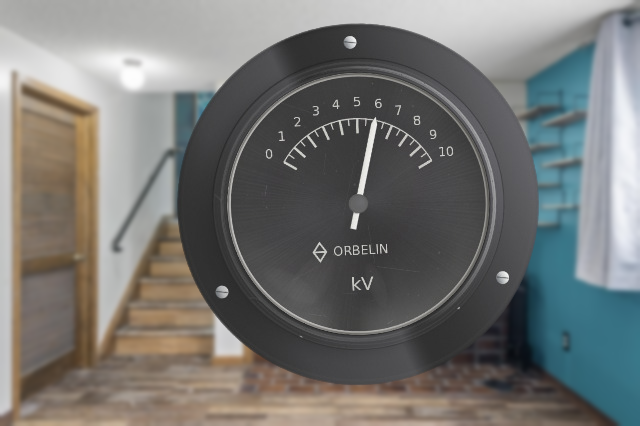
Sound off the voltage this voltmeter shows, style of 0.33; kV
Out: 6; kV
